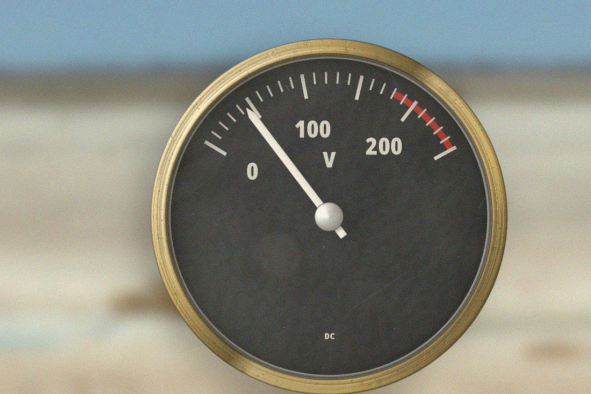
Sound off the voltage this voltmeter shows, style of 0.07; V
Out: 45; V
